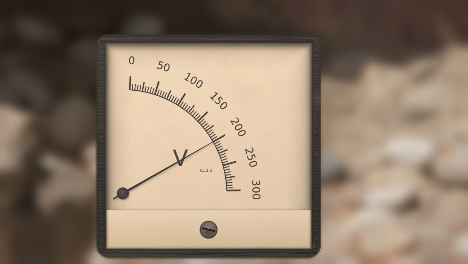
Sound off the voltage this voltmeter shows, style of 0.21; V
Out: 200; V
